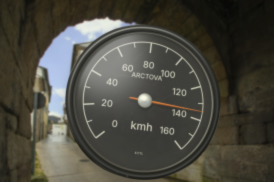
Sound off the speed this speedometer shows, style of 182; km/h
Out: 135; km/h
